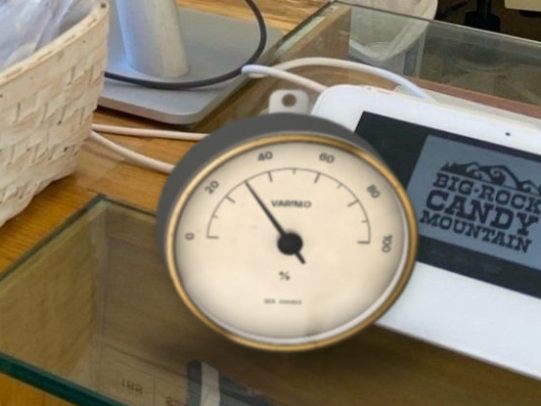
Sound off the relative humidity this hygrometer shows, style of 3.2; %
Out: 30; %
